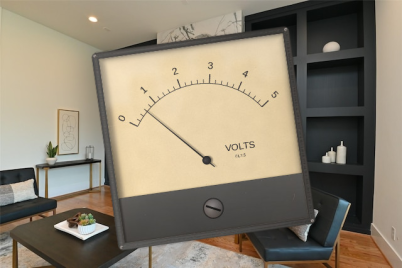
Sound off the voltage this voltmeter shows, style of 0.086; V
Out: 0.6; V
